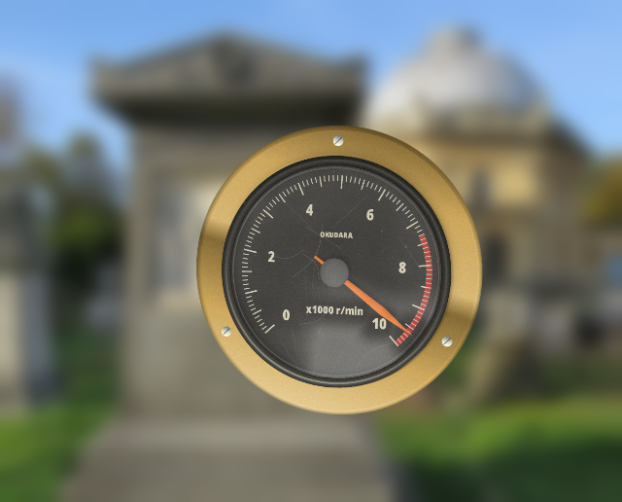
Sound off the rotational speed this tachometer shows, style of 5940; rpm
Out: 9600; rpm
